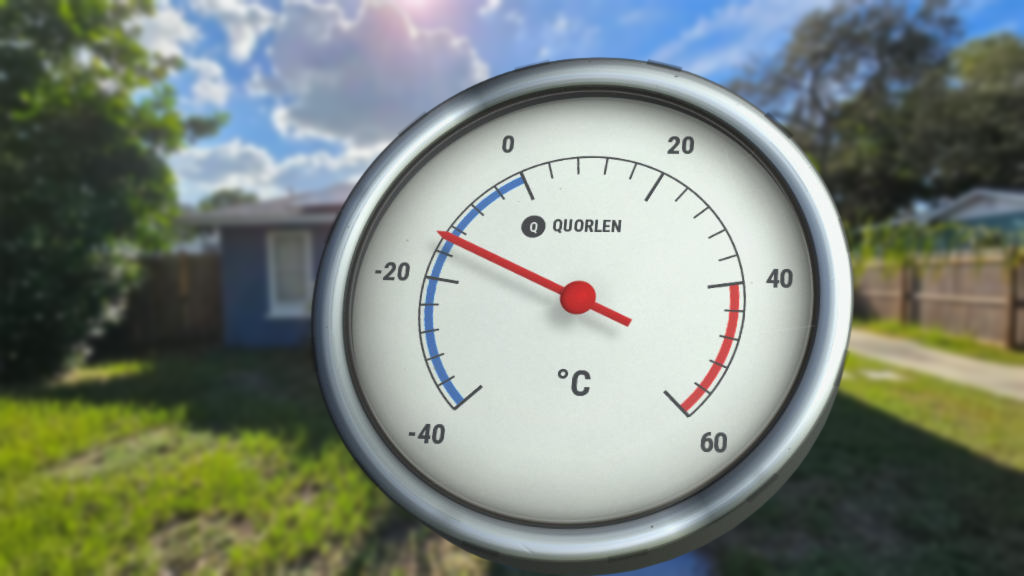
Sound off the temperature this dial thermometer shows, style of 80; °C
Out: -14; °C
